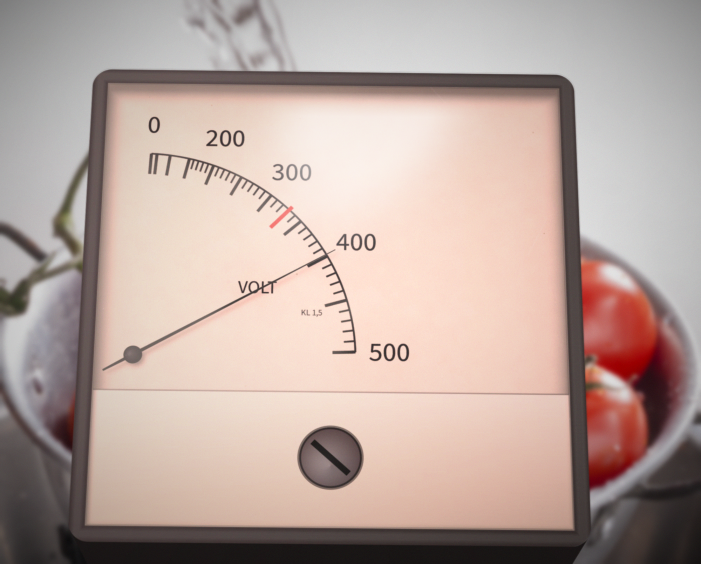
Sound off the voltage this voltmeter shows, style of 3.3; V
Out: 400; V
